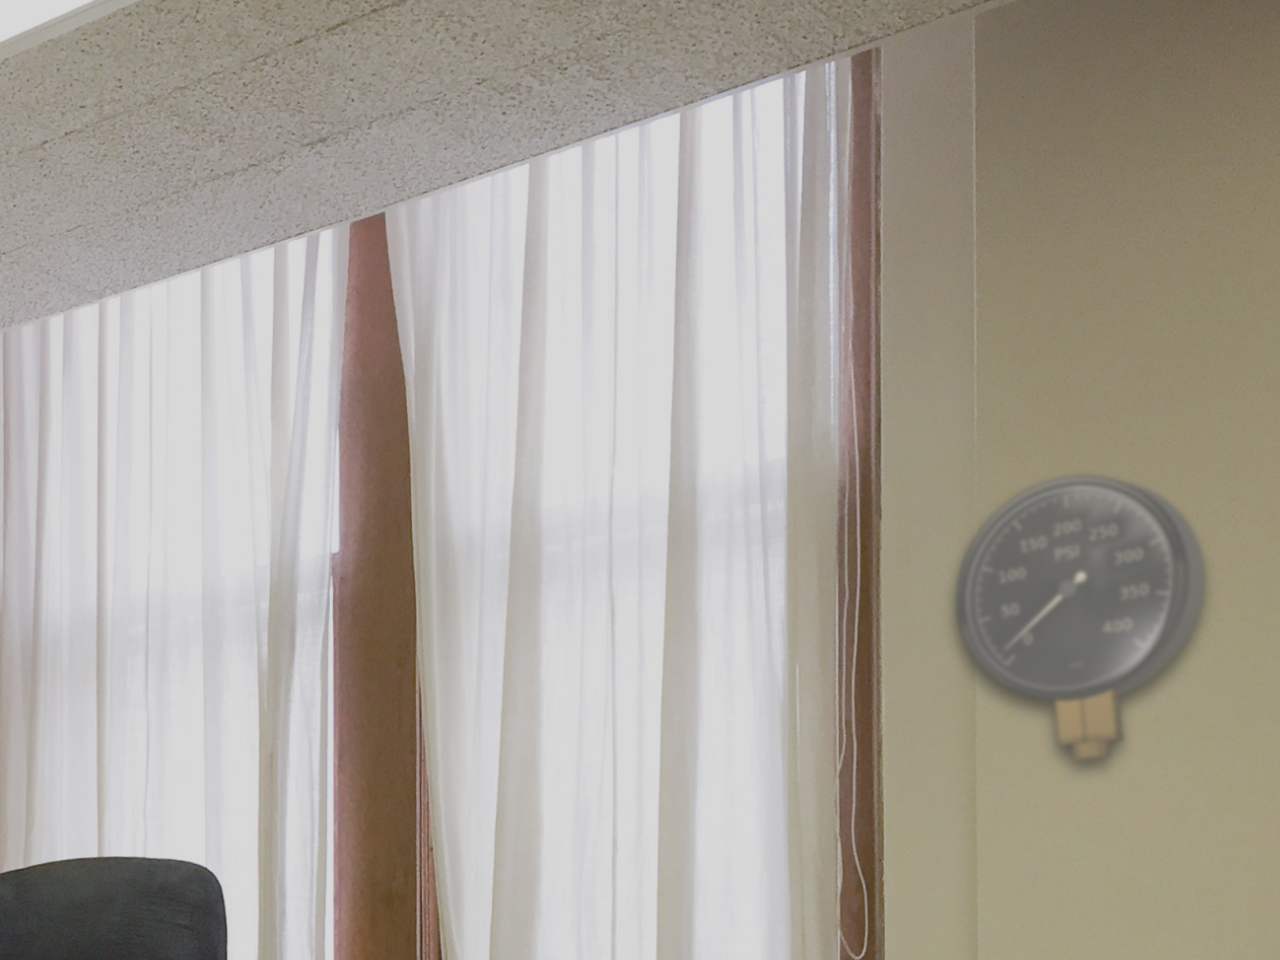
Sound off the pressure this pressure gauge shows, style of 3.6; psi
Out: 10; psi
